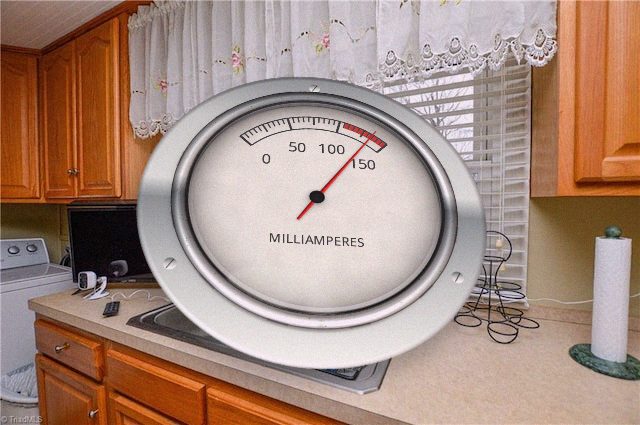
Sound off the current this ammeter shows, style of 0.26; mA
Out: 135; mA
